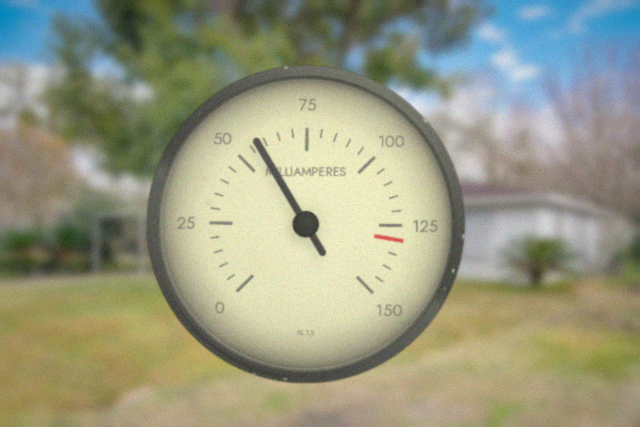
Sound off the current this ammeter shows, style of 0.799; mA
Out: 57.5; mA
